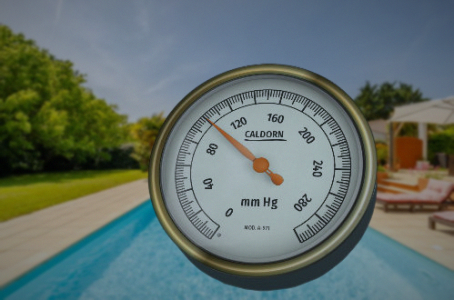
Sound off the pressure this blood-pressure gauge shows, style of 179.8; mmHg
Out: 100; mmHg
